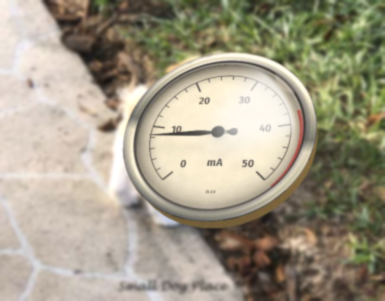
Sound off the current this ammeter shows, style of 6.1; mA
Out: 8; mA
